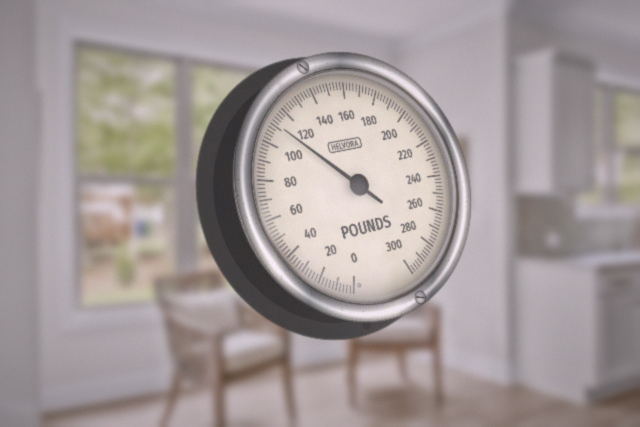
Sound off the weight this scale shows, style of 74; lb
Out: 110; lb
